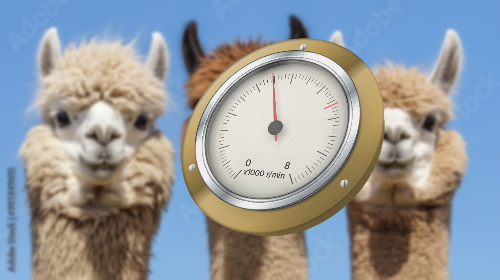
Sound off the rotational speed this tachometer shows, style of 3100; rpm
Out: 3500; rpm
